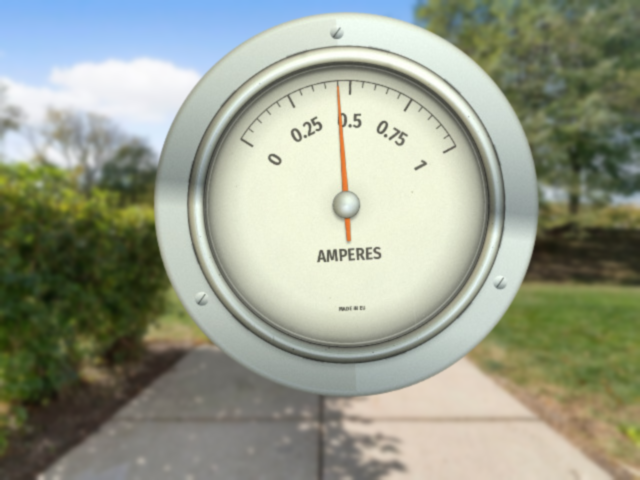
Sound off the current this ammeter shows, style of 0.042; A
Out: 0.45; A
